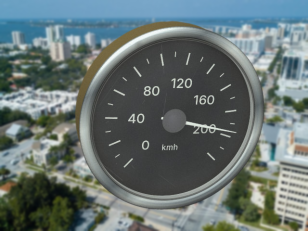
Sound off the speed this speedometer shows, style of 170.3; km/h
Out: 195; km/h
